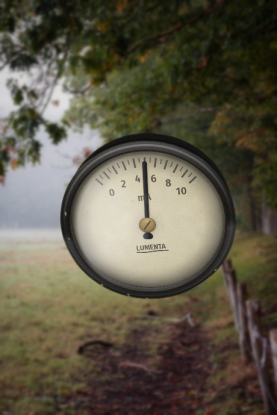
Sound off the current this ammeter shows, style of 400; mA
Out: 5; mA
